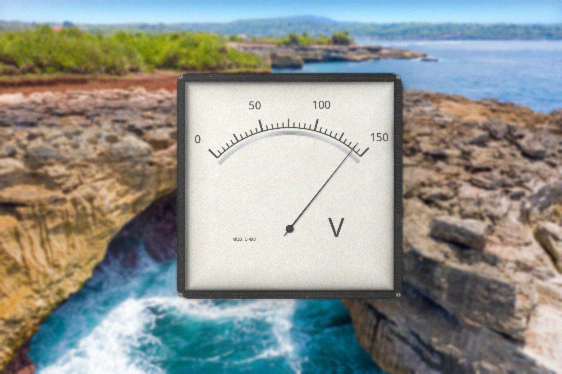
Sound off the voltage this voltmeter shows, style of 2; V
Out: 140; V
